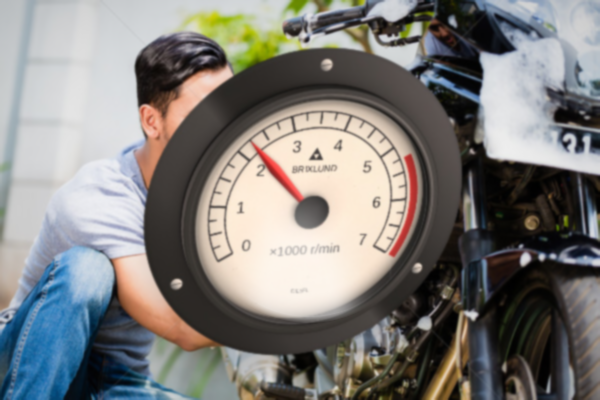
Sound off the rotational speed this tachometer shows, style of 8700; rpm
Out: 2250; rpm
